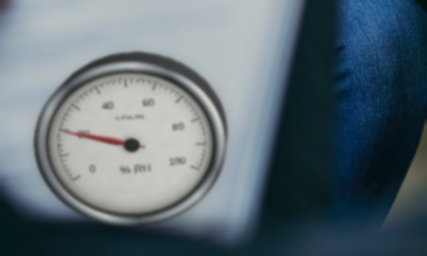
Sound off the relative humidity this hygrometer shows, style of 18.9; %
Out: 20; %
